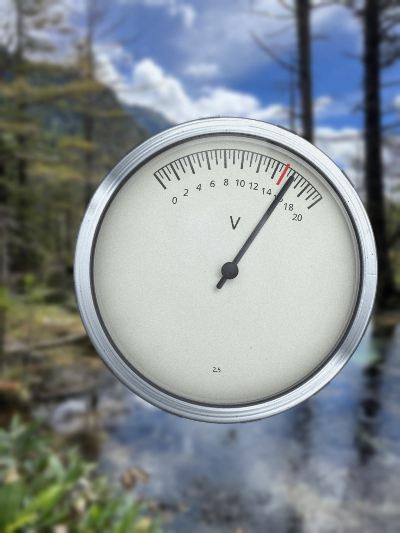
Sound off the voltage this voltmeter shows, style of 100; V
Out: 16; V
